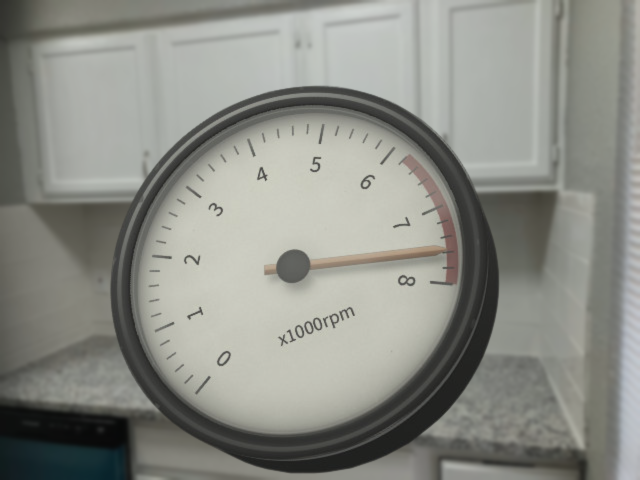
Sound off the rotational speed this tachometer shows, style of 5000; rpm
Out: 7600; rpm
